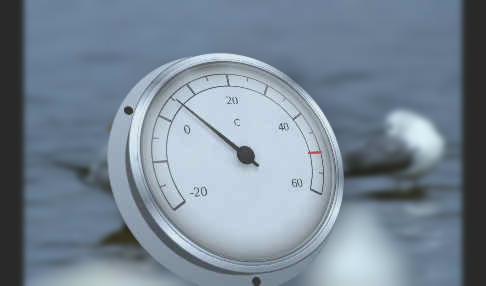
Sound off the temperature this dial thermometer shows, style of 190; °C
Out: 5; °C
